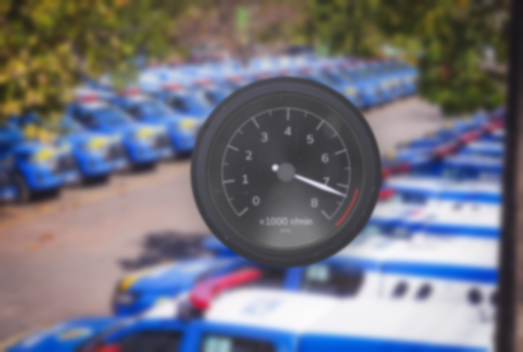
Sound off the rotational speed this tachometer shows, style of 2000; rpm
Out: 7250; rpm
